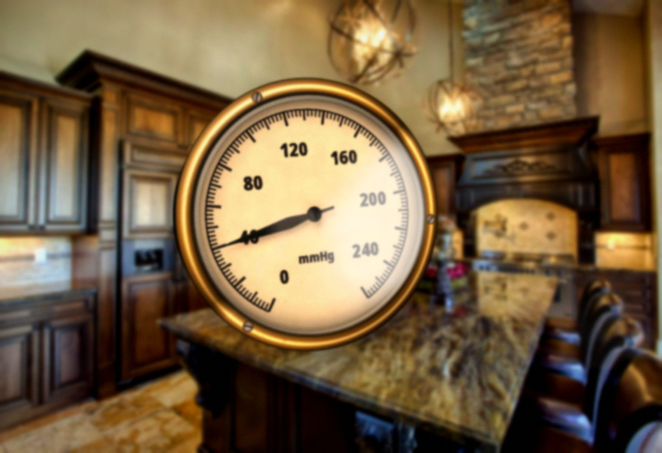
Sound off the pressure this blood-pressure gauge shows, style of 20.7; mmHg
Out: 40; mmHg
